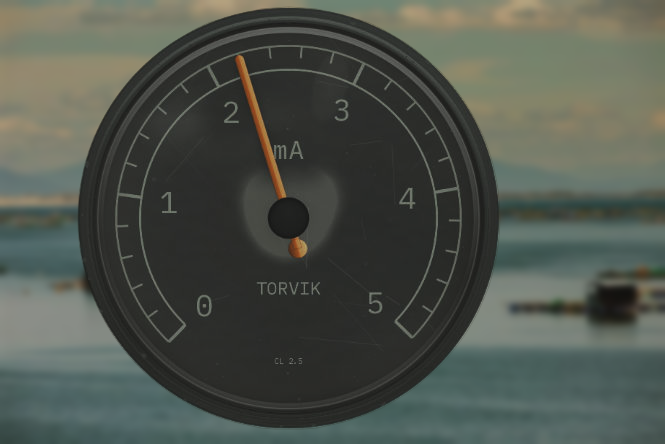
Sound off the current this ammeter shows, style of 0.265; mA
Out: 2.2; mA
